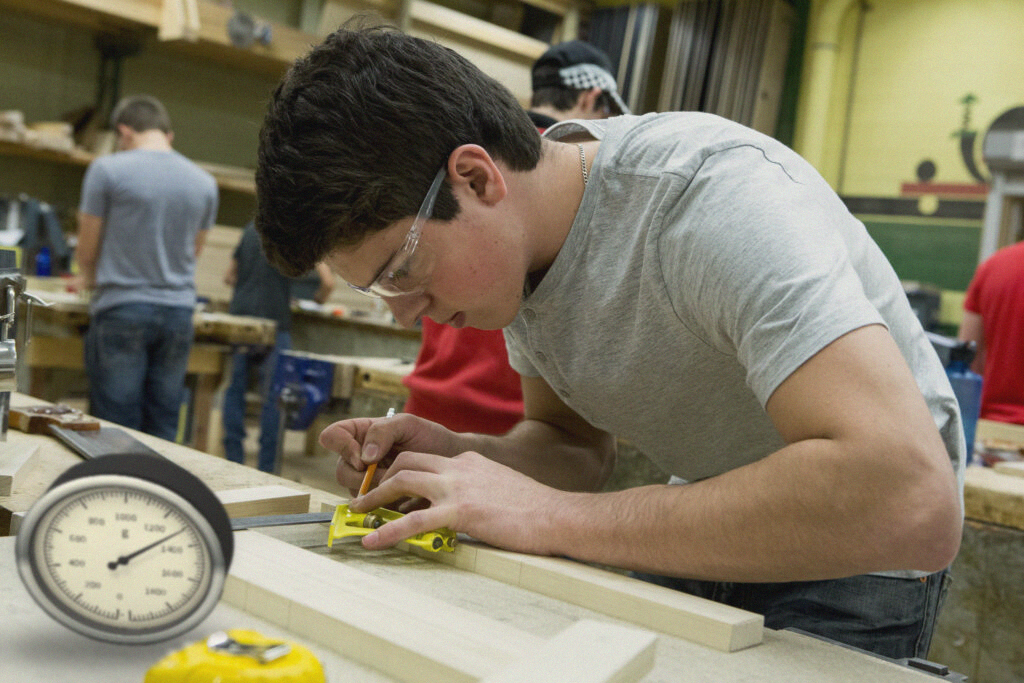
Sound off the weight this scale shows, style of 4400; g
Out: 1300; g
